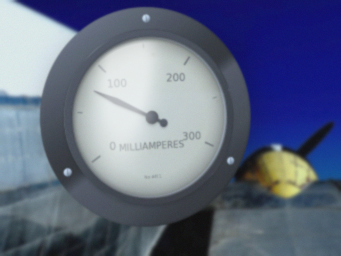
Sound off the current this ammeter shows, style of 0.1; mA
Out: 75; mA
